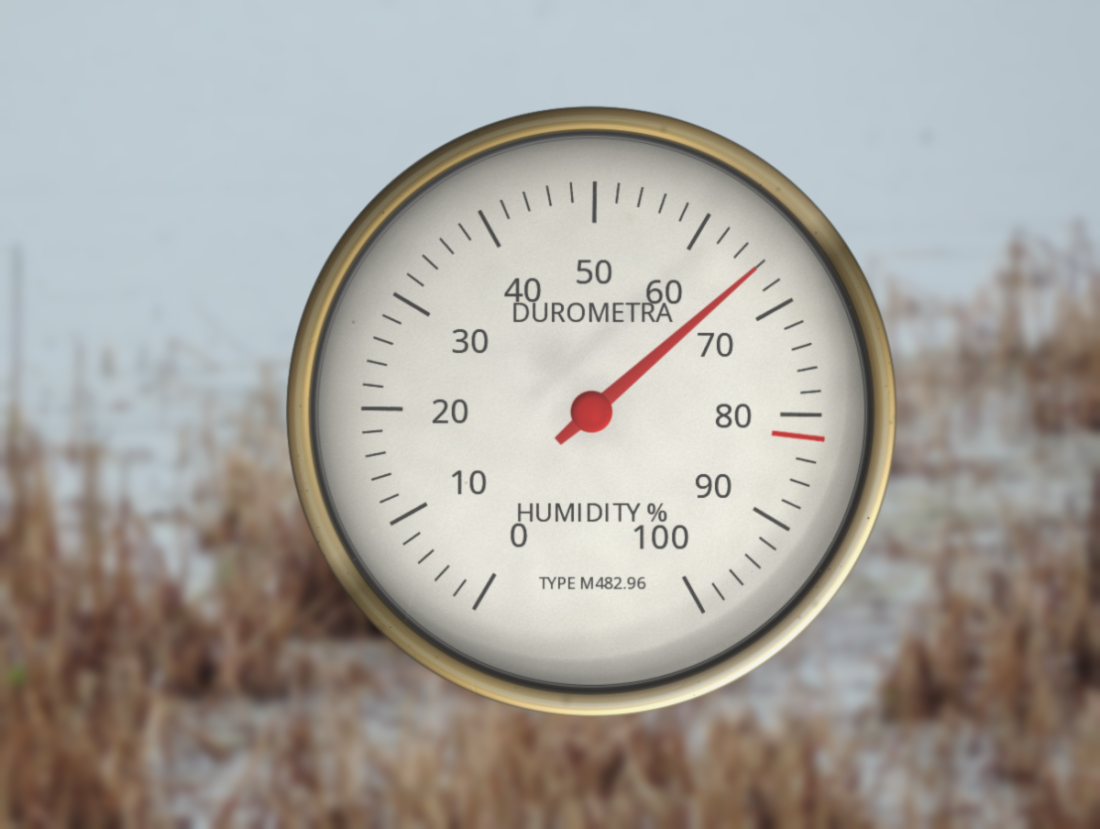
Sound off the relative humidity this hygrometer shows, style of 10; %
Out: 66; %
